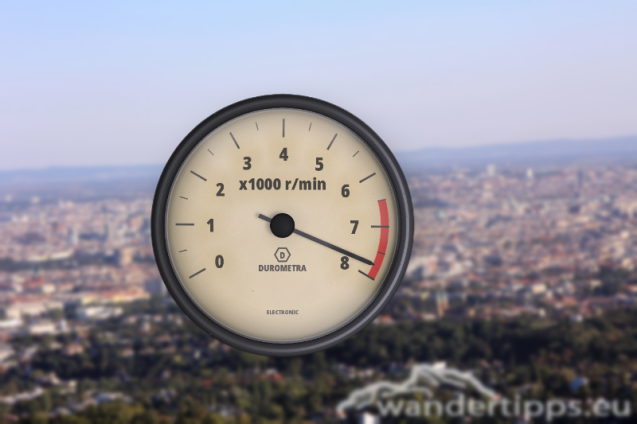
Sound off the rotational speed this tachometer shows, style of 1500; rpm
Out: 7750; rpm
